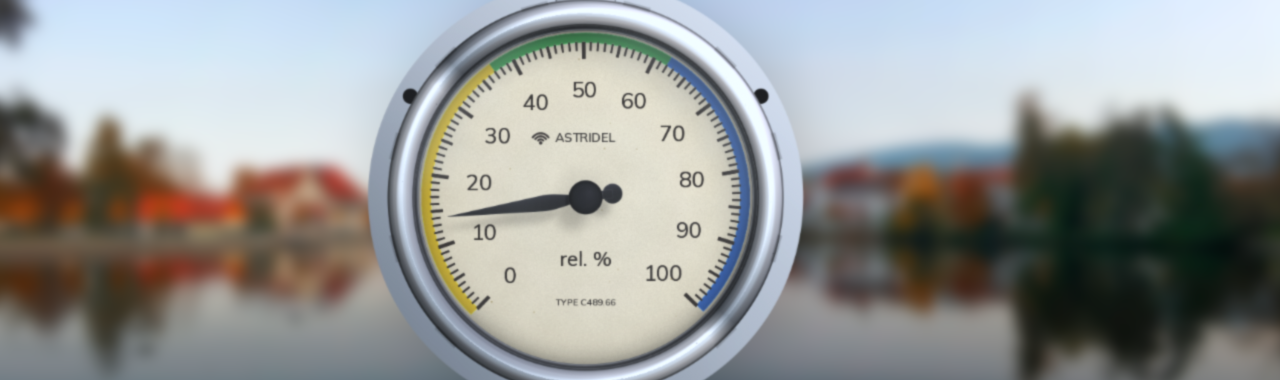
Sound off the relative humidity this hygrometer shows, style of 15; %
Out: 14; %
